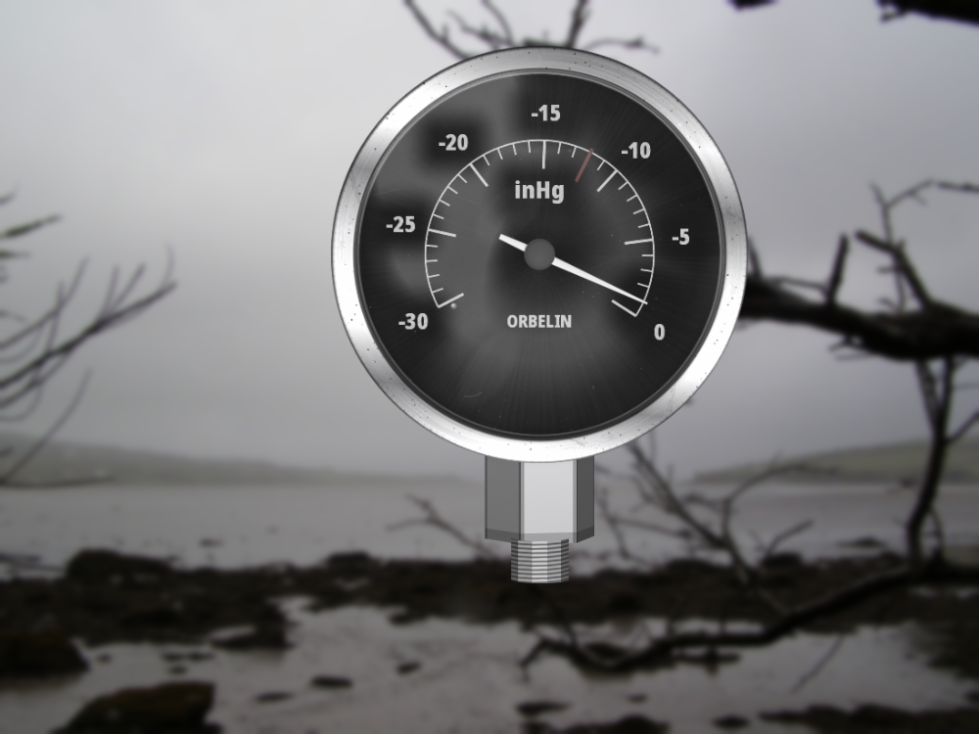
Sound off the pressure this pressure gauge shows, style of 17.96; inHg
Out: -1; inHg
